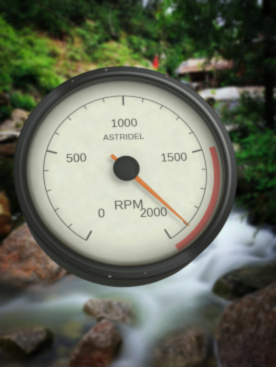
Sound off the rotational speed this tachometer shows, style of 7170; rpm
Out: 1900; rpm
